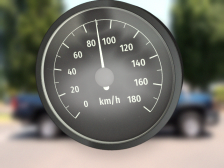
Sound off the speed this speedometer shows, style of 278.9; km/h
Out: 90; km/h
